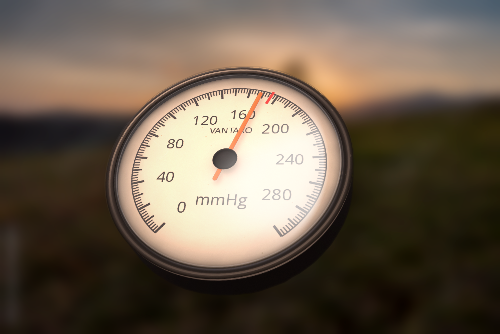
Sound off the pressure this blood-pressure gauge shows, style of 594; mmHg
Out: 170; mmHg
